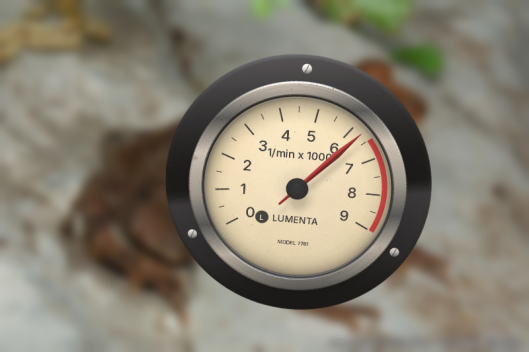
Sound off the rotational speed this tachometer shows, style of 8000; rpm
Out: 6250; rpm
